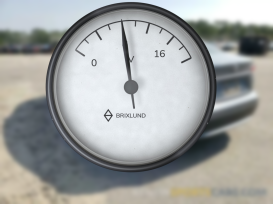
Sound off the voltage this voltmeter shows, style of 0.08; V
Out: 8; V
